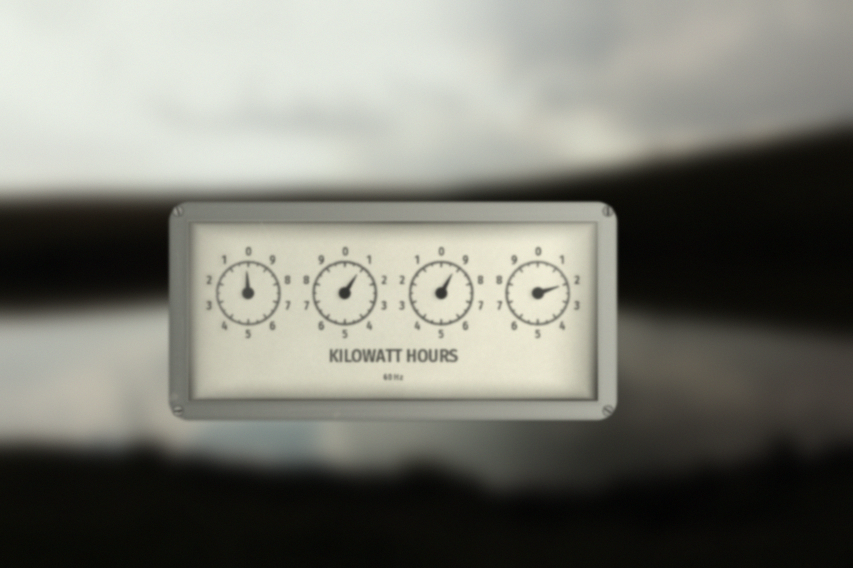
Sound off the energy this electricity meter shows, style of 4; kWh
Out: 92; kWh
